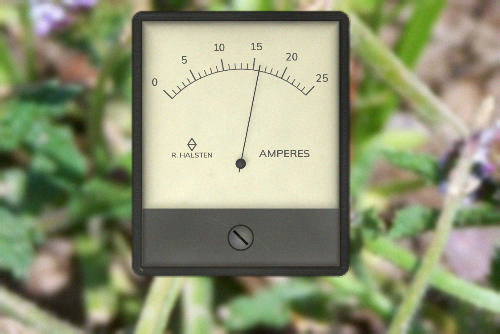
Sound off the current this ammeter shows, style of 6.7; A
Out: 16; A
